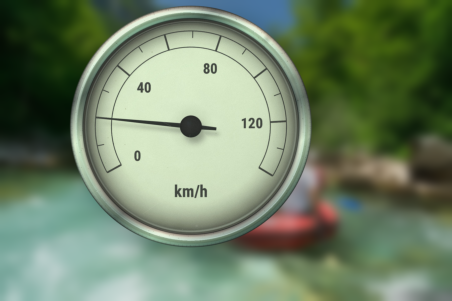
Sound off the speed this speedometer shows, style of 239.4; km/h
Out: 20; km/h
